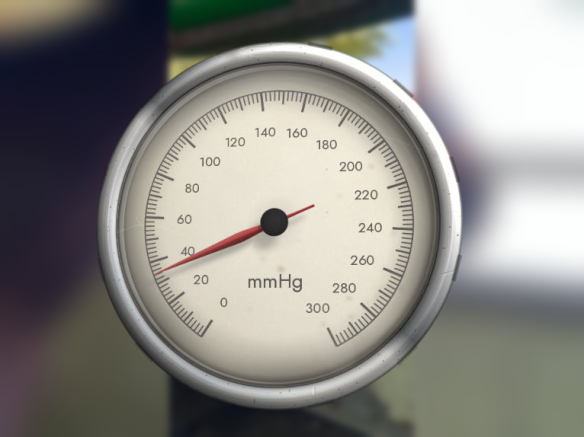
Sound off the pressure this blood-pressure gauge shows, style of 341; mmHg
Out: 34; mmHg
